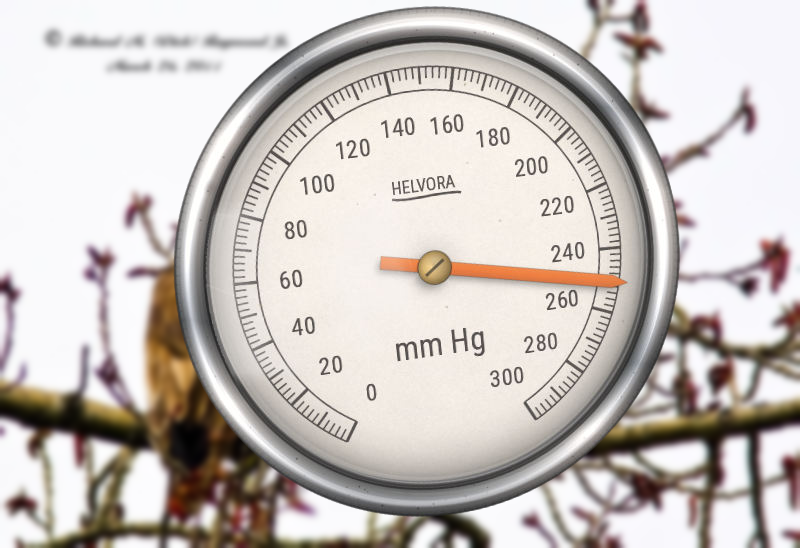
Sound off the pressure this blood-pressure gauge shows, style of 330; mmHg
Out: 250; mmHg
